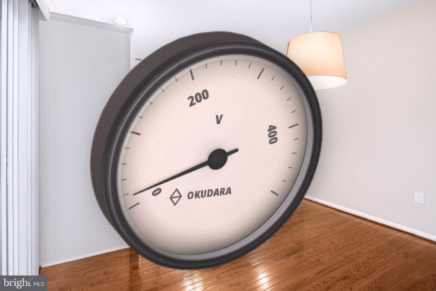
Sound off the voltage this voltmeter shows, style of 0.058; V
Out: 20; V
